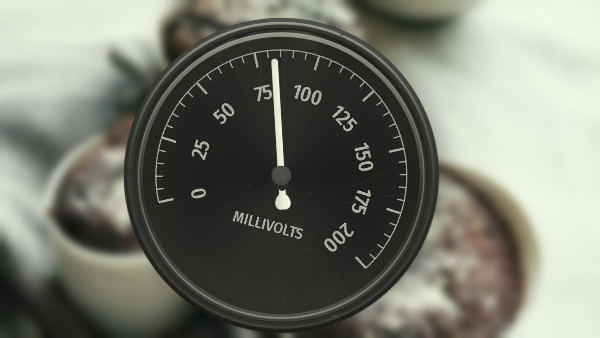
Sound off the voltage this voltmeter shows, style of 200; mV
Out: 82.5; mV
